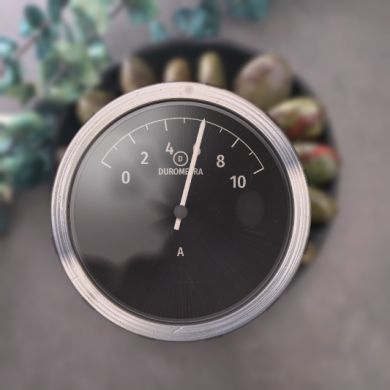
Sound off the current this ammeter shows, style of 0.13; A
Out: 6; A
